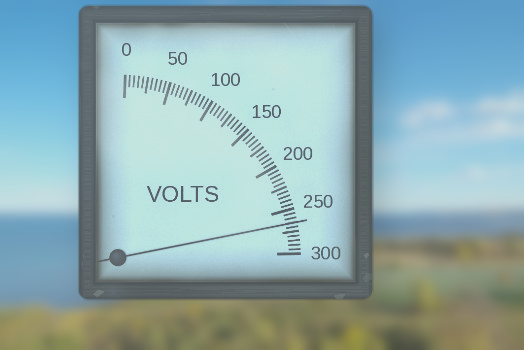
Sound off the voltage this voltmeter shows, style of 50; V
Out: 265; V
